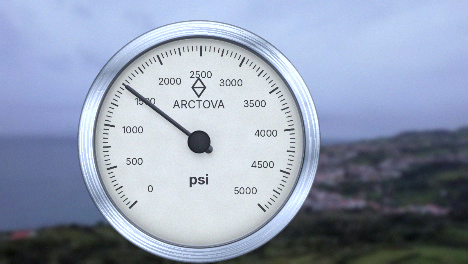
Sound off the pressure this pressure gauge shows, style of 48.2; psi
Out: 1500; psi
